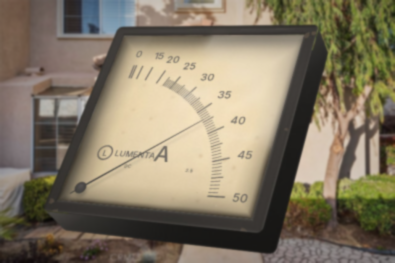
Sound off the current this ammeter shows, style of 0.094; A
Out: 37.5; A
